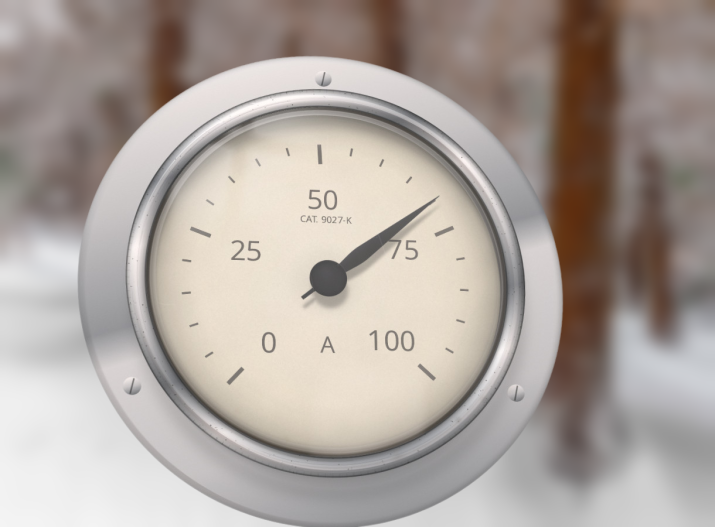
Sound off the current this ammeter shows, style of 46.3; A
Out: 70; A
